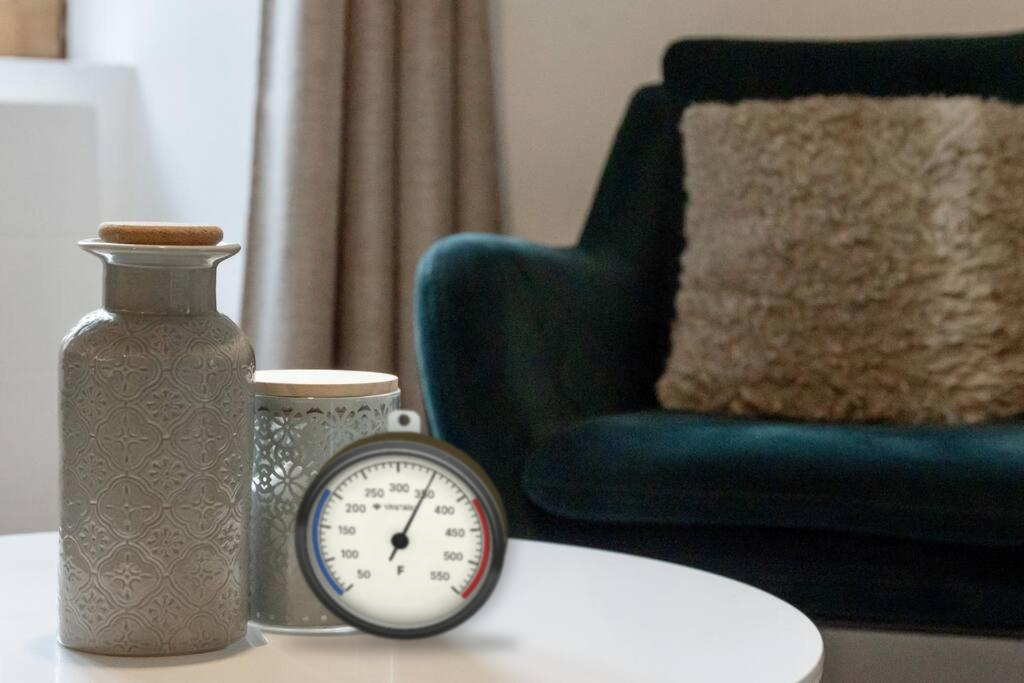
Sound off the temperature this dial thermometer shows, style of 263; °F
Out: 350; °F
